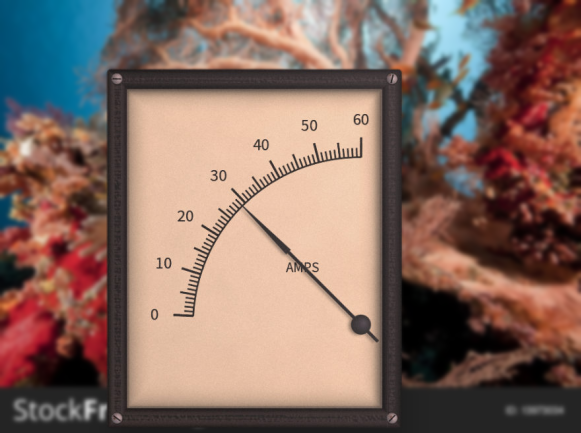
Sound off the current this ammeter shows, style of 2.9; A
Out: 29; A
